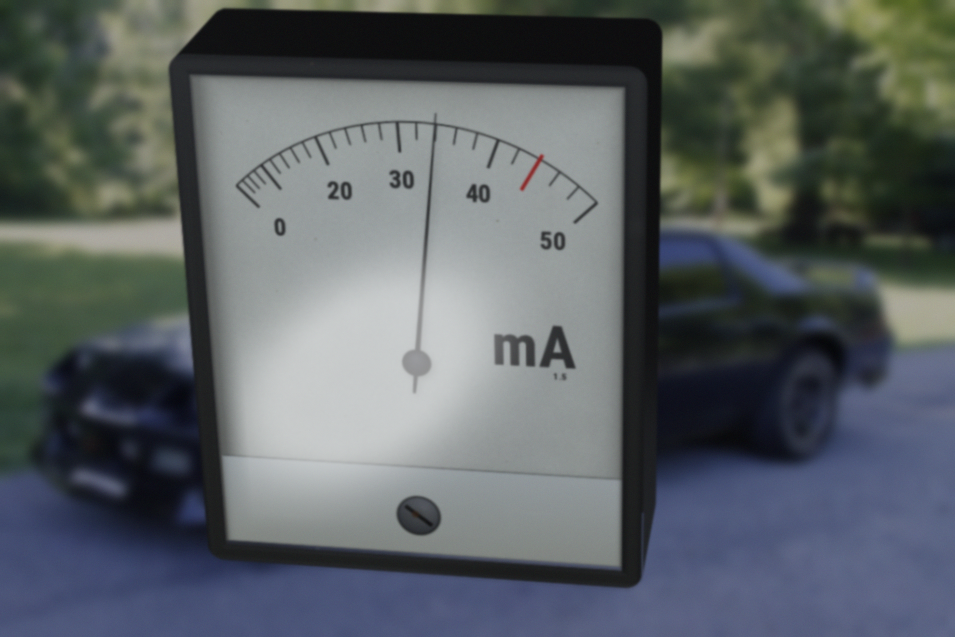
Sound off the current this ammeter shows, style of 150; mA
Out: 34; mA
